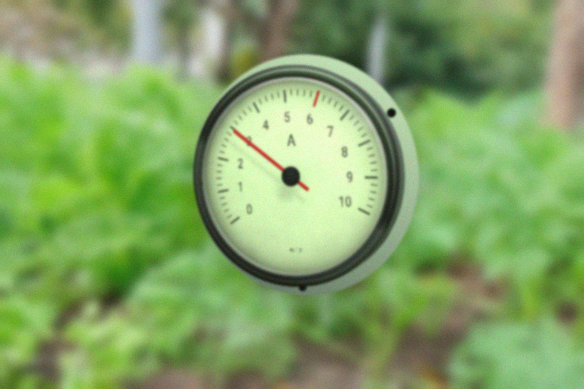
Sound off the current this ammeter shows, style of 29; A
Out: 3; A
